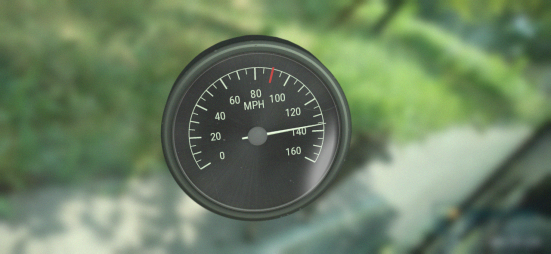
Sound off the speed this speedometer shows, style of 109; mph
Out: 135; mph
